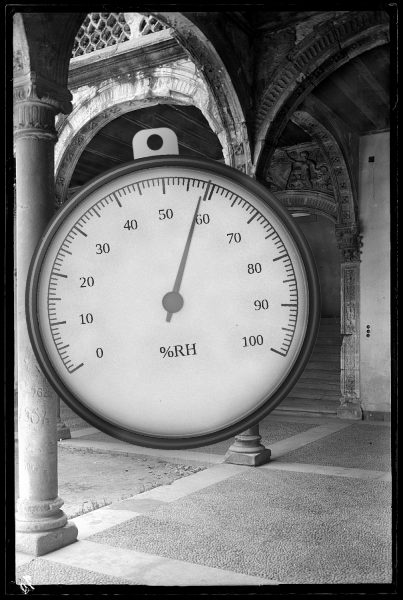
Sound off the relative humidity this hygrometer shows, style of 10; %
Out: 58; %
